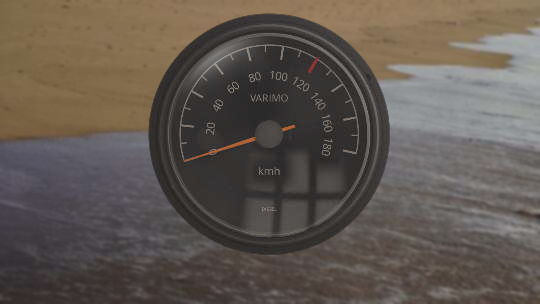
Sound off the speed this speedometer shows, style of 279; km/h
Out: 0; km/h
